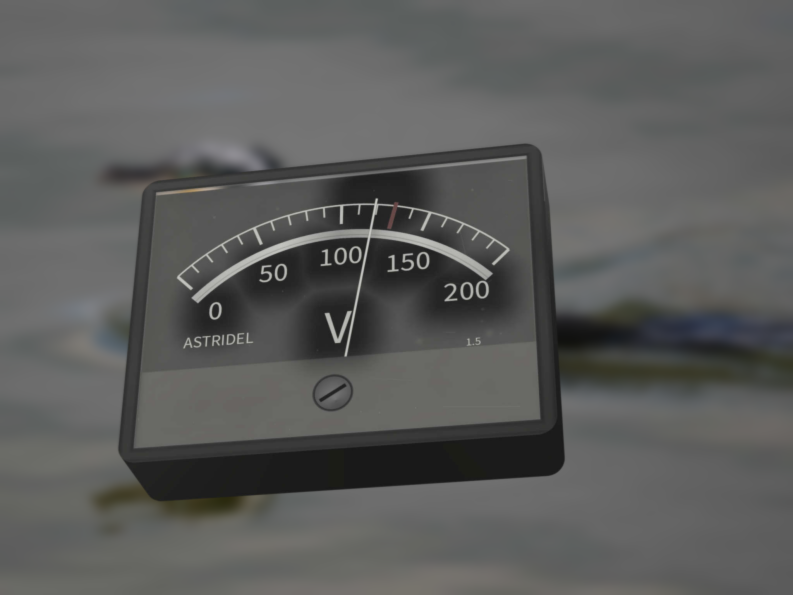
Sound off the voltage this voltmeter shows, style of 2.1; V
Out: 120; V
